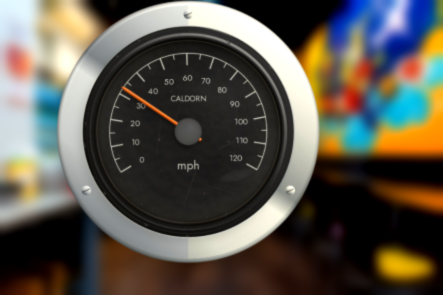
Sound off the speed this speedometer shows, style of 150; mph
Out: 32.5; mph
